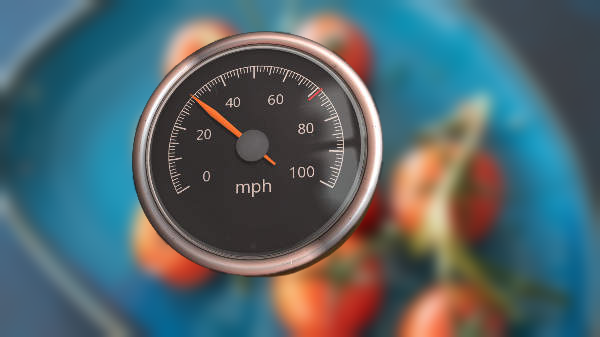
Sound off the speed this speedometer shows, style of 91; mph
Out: 30; mph
